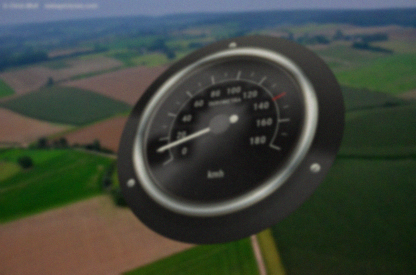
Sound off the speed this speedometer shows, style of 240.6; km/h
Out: 10; km/h
